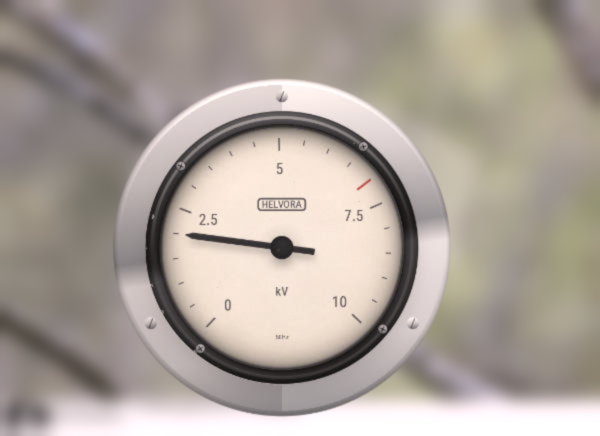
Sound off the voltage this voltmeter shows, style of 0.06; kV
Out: 2; kV
